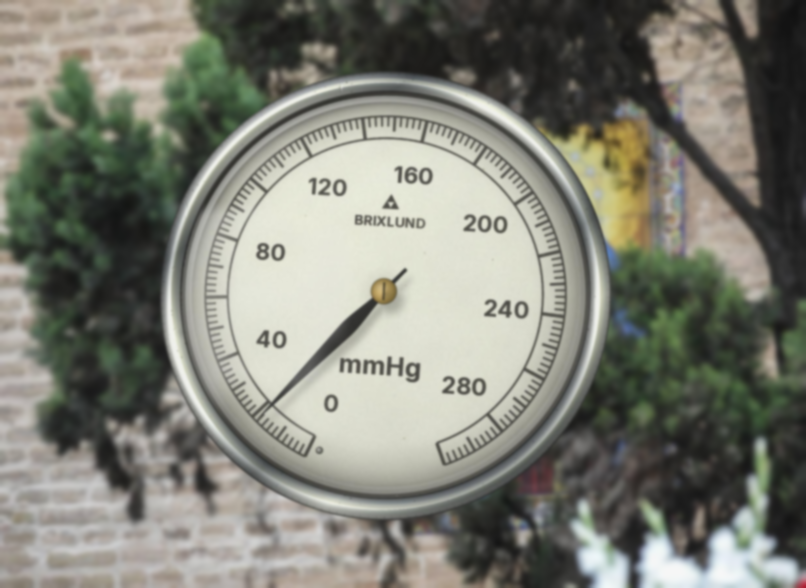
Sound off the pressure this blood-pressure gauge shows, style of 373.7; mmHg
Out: 18; mmHg
